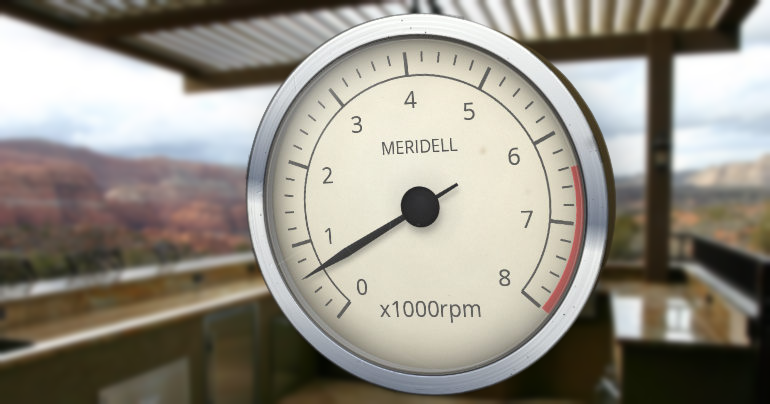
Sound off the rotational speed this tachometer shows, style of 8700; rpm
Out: 600; rpm
